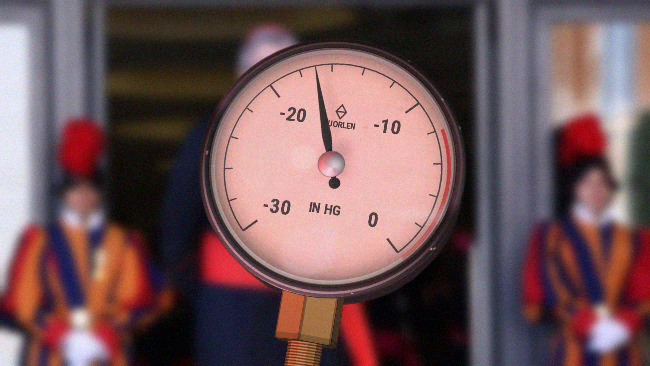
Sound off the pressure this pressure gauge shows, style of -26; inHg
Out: -17; inHg
